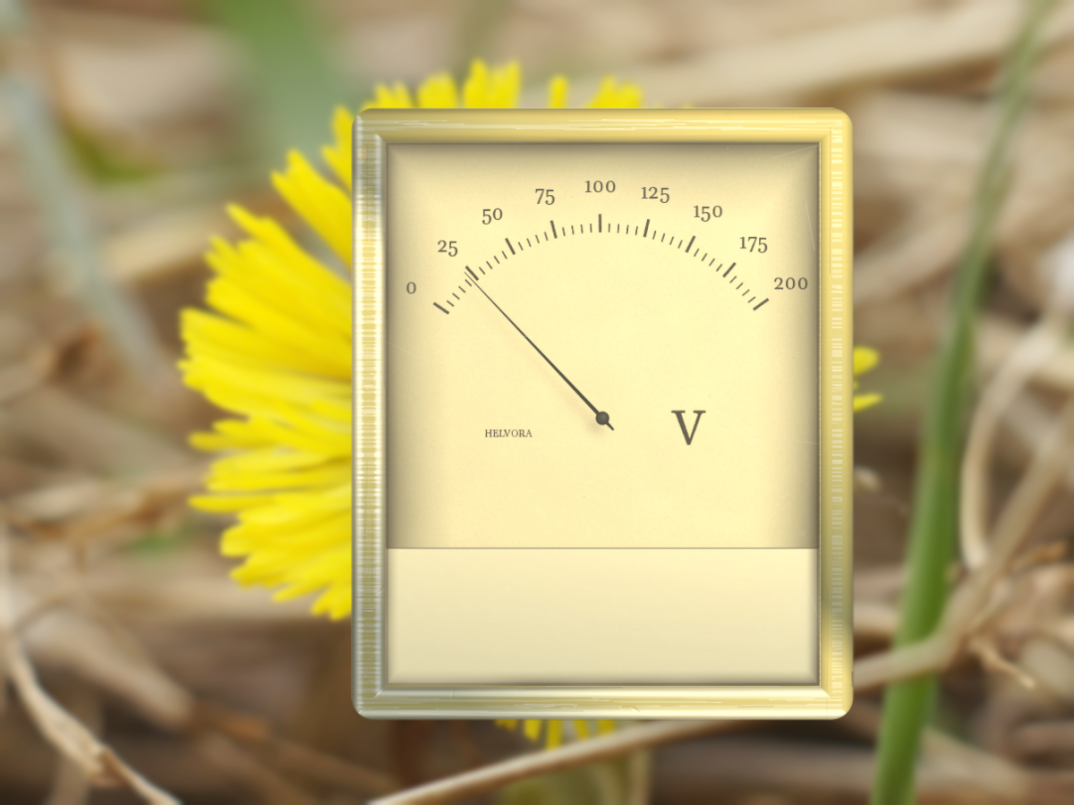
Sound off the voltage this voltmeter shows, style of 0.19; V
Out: 22.5; V
